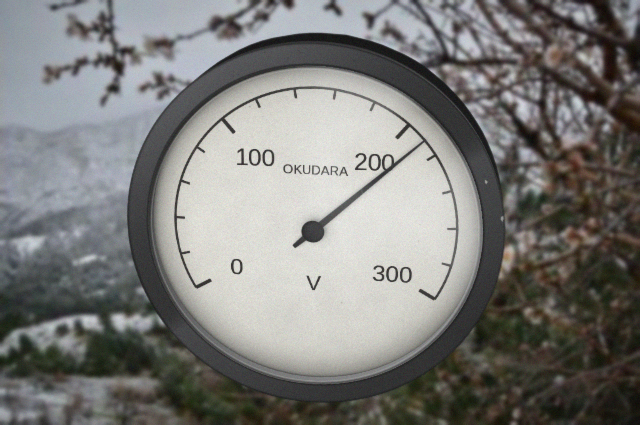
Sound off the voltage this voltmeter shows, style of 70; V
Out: 210; V
